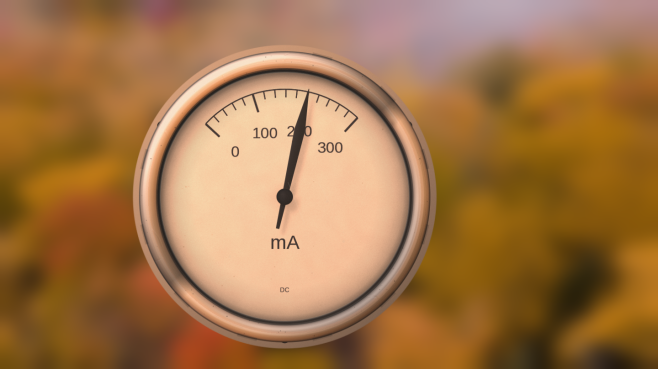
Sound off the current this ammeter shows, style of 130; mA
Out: 200; mA
